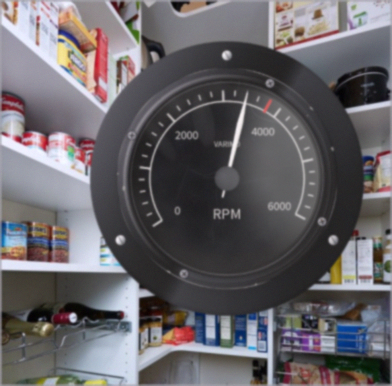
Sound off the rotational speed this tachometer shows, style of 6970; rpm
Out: 3400; rpm
